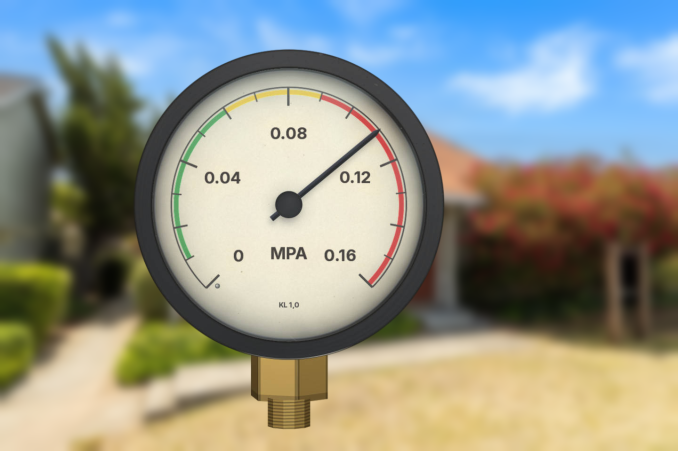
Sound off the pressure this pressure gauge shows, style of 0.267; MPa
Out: 0.11; MPa
